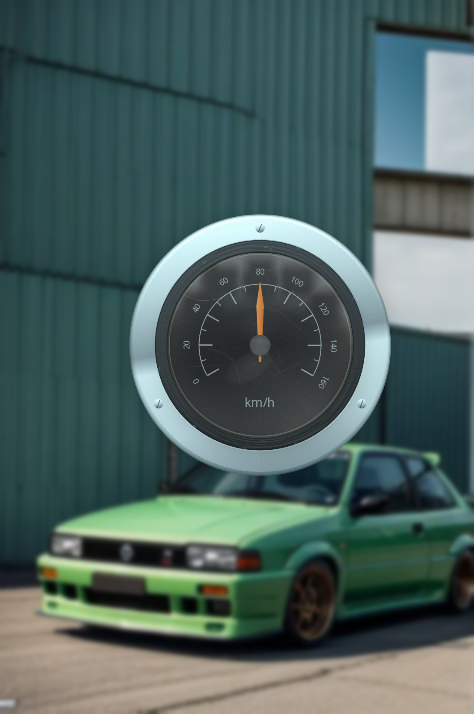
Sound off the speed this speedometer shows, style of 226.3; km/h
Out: 80; km/h
